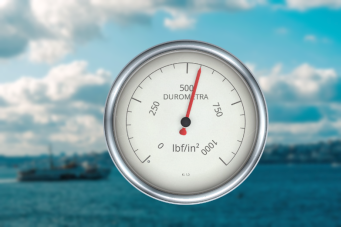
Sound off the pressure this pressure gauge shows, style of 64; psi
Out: 550; psi
